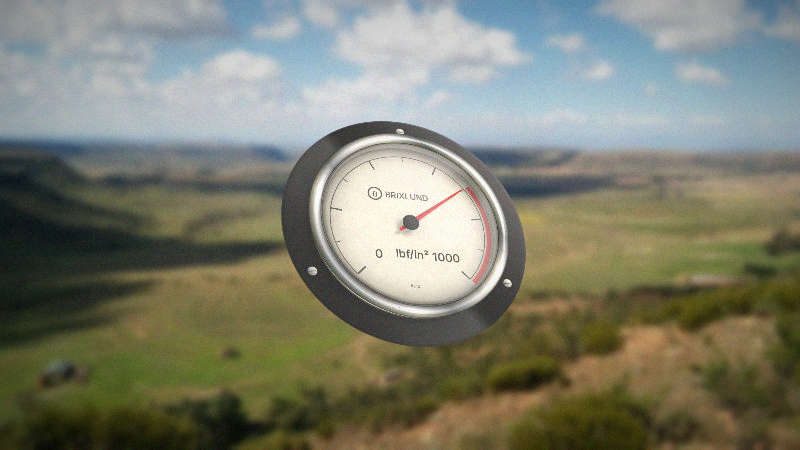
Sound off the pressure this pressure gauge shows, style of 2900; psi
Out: 700; psi
